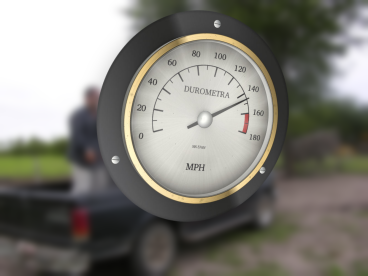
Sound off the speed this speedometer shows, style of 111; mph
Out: 145; mph
